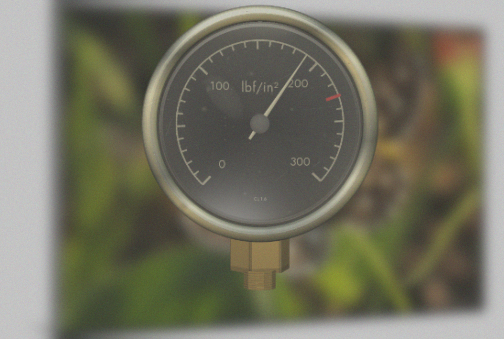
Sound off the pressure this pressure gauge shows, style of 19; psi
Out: 190; psi
